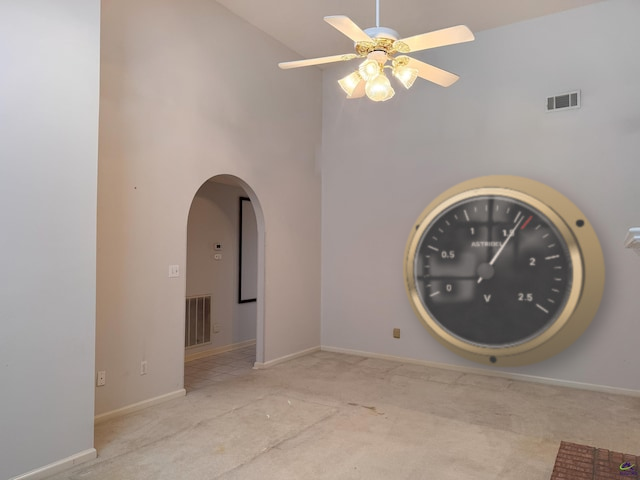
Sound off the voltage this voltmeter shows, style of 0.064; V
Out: 1.55; V
